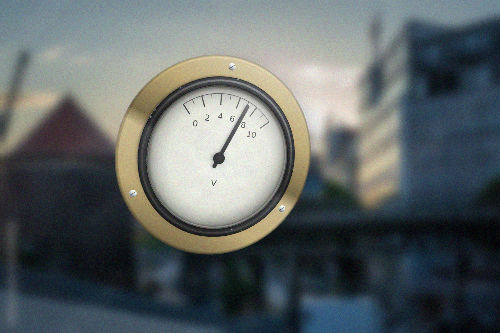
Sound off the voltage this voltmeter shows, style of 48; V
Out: 7; V
